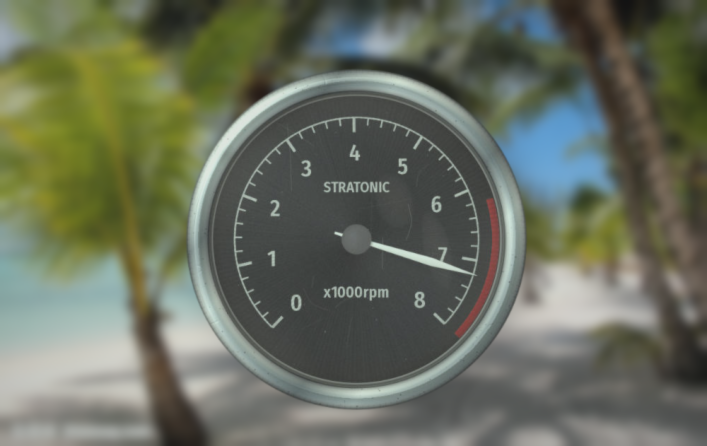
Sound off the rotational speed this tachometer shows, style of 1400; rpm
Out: 7200; rpm
